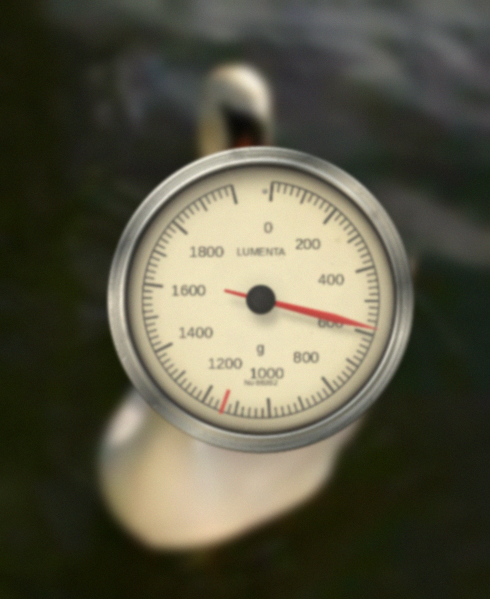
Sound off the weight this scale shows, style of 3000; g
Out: 580; g
